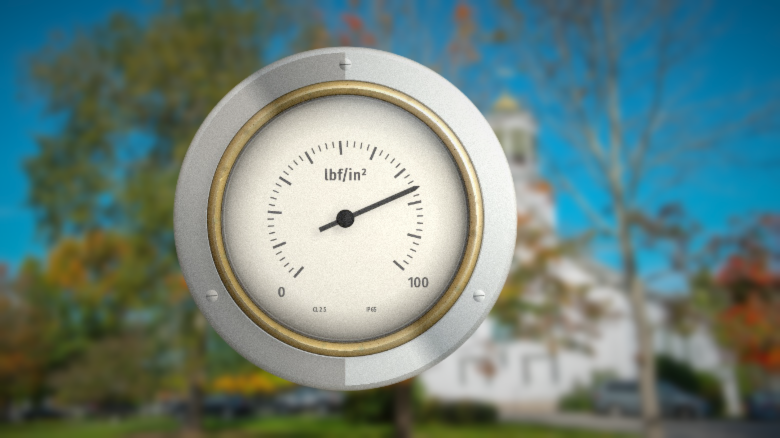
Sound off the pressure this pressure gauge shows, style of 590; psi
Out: 76; psi
